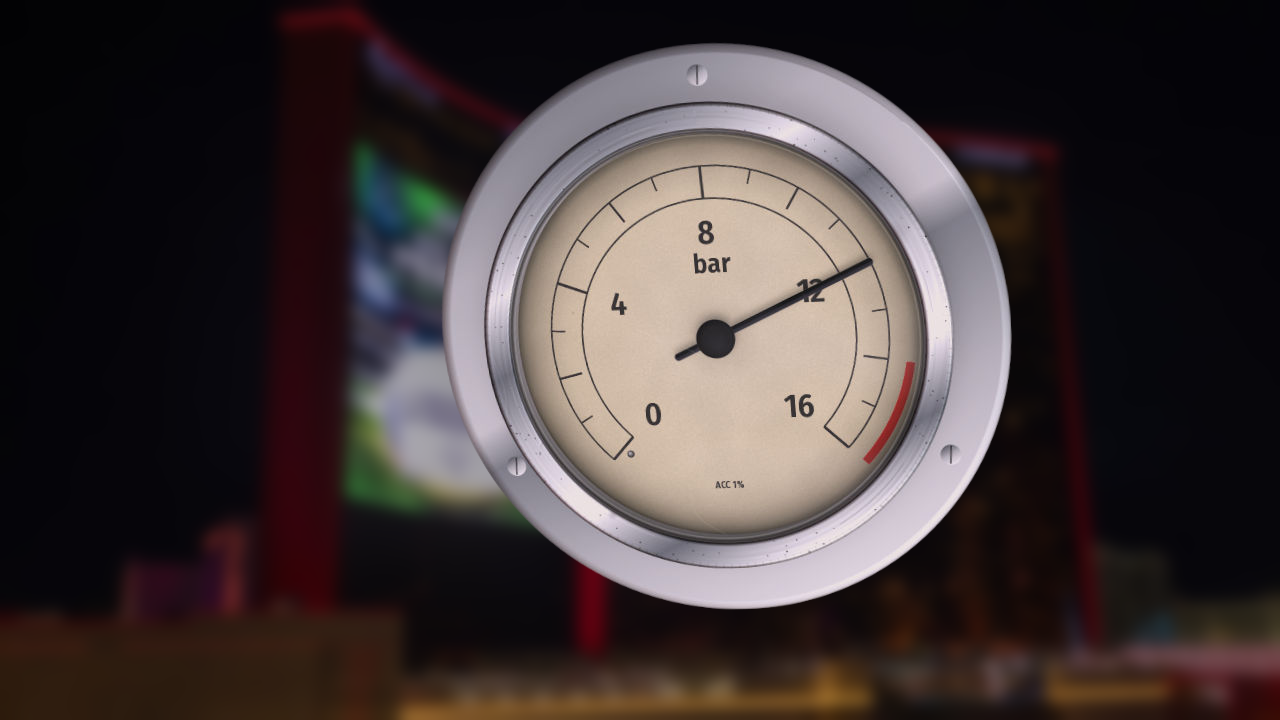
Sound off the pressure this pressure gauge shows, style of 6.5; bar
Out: 12; bar
